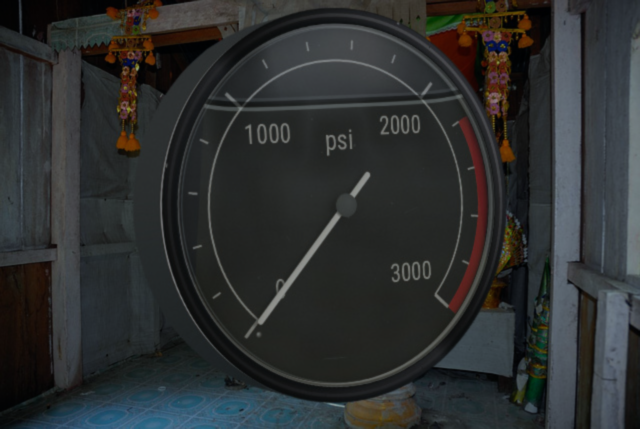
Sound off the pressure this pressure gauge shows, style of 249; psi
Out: 0; psi
